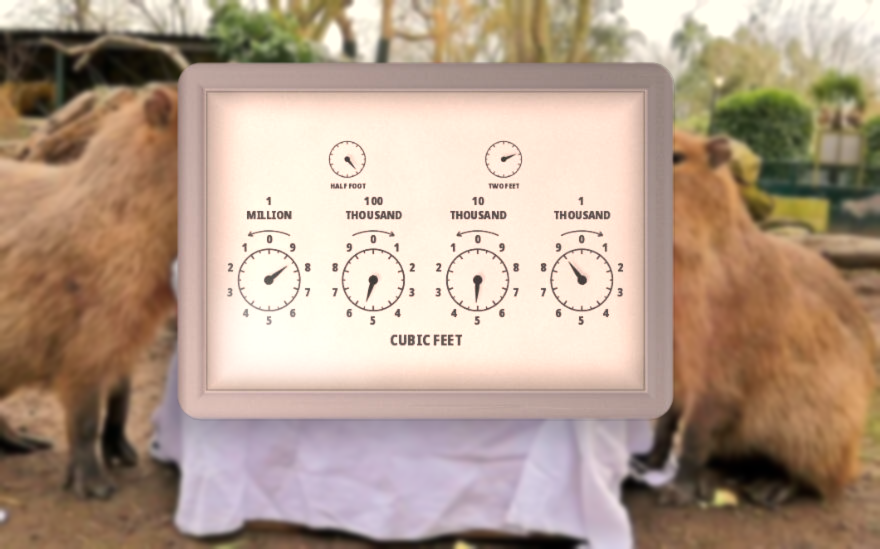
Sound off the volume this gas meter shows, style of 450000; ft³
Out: 854900; ft³
